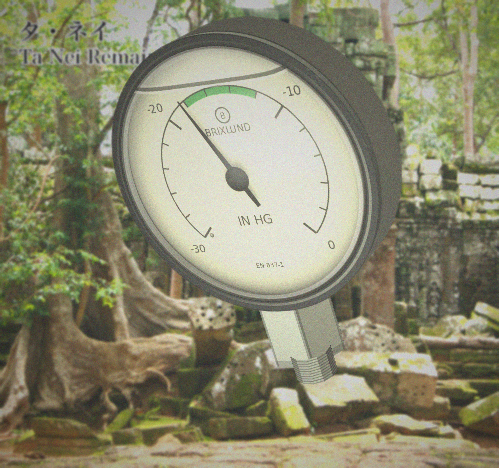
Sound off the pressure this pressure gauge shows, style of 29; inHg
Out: -18; inHg
